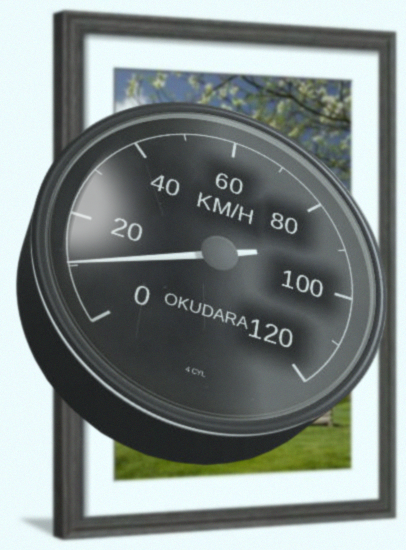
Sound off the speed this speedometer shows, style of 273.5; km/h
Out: 10; km/h
